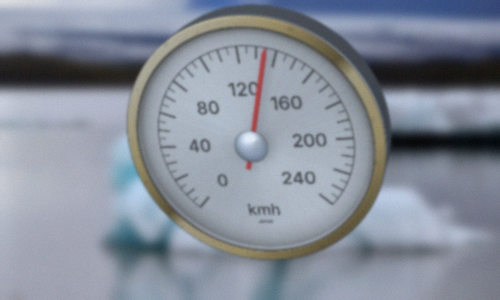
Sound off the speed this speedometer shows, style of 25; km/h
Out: 135; km/h
